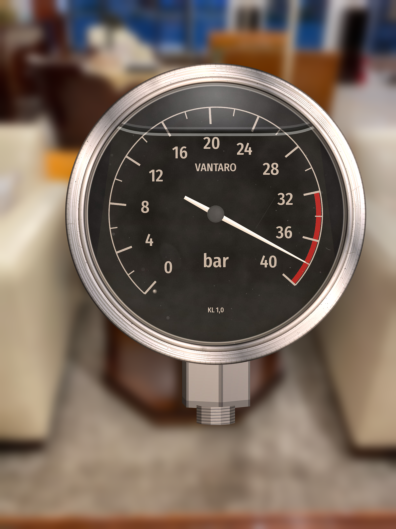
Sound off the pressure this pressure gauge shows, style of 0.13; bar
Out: 38; bar
